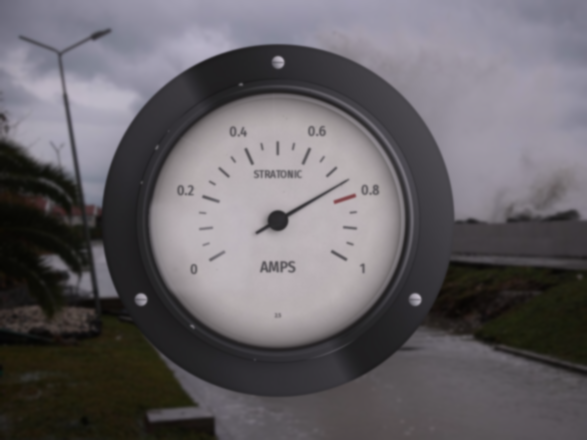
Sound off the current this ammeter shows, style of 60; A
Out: 0.75; A
